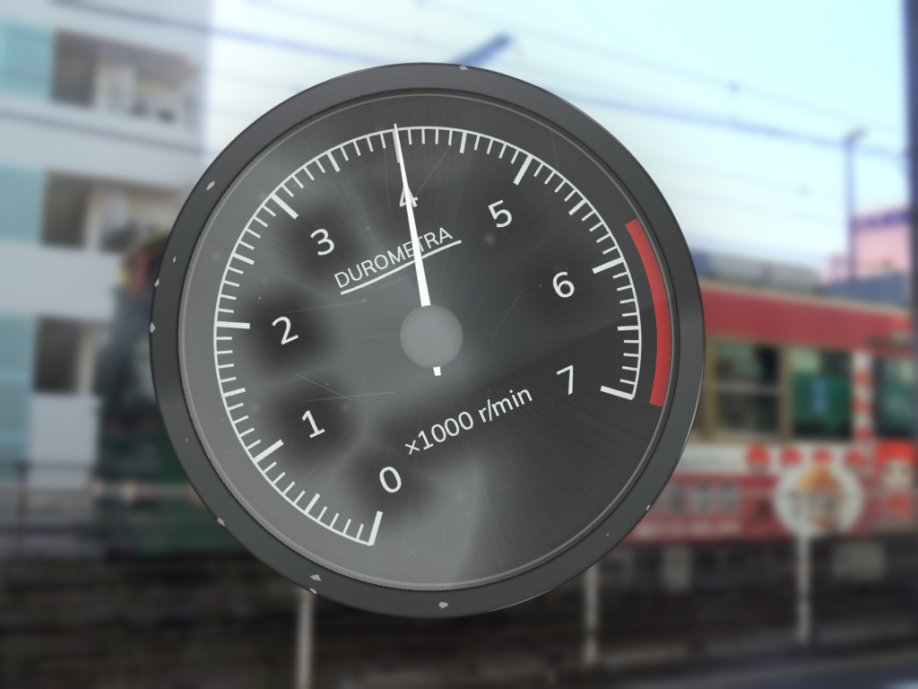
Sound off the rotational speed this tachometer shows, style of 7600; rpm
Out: 4000; rpm
